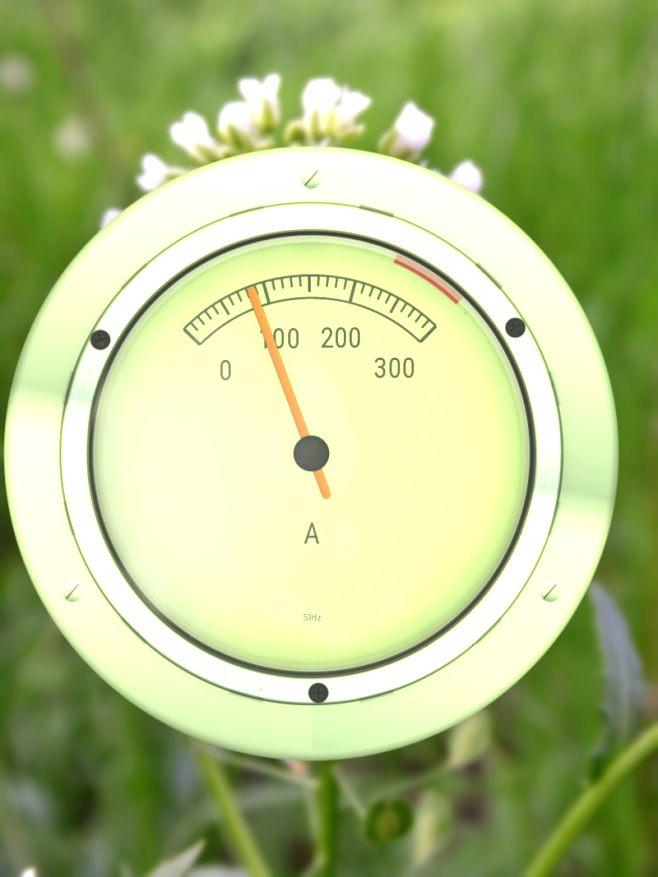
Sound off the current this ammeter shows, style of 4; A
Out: 85; A
